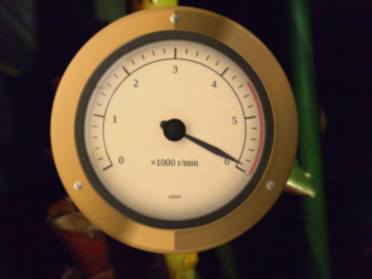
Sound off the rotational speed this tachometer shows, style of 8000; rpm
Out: 5900; rpm
